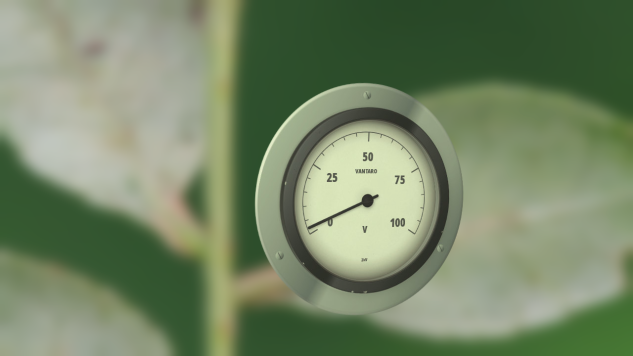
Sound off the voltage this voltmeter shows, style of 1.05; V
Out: 2.5; V
